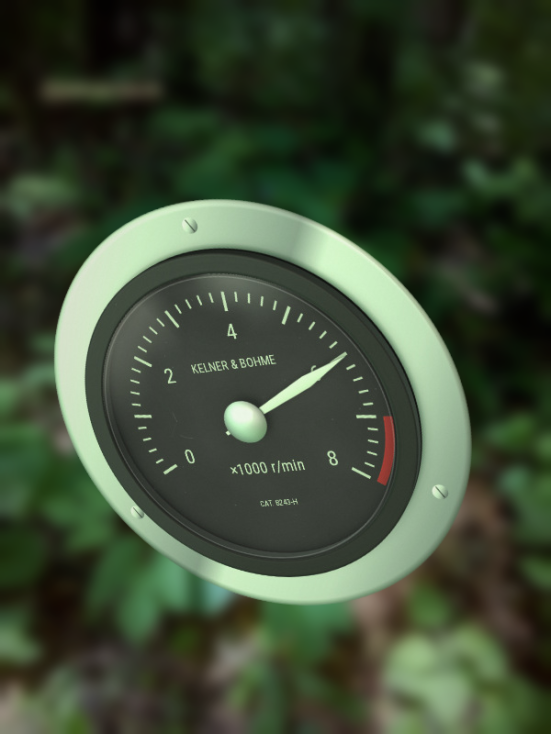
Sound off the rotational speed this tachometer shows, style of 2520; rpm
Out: 6000; rpm
